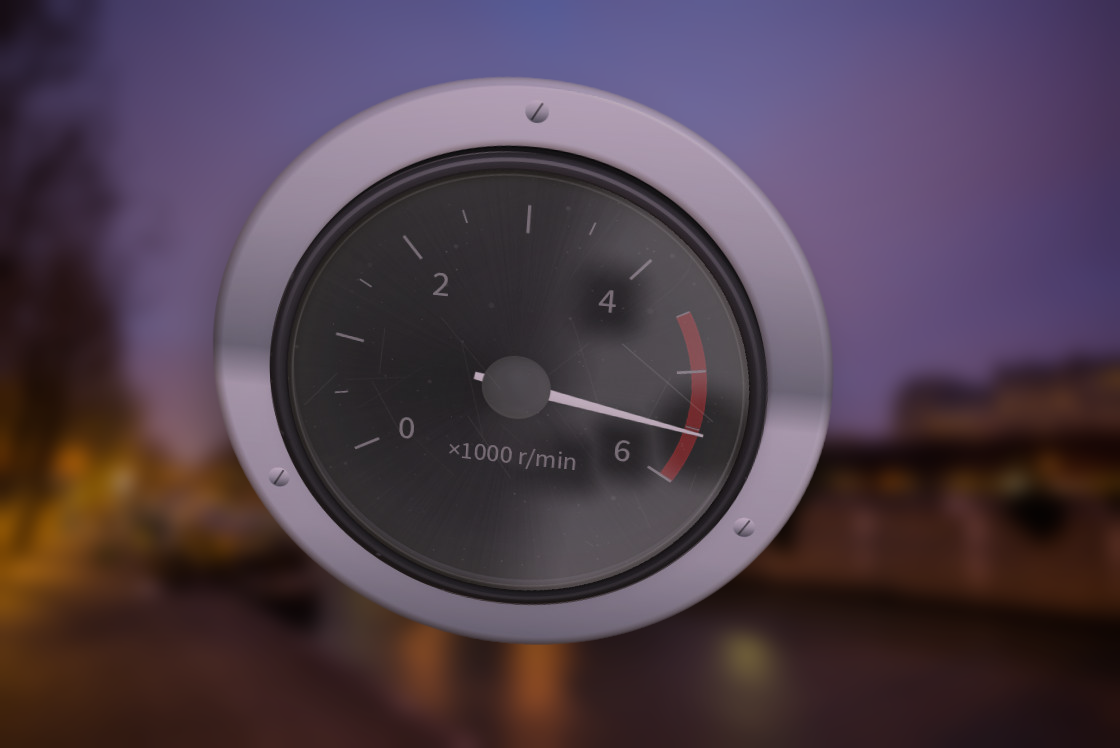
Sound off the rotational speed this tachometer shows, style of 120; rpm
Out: 5500; rpm
